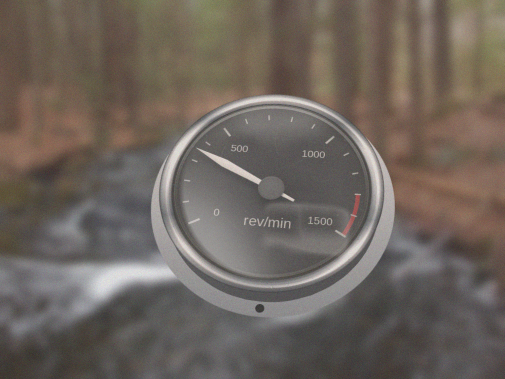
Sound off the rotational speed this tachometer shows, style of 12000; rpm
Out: 350; rpm
